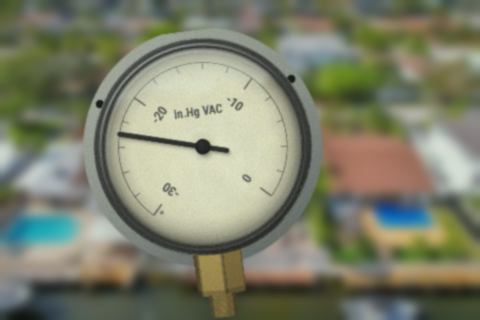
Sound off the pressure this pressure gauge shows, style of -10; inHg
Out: -23; inHg
